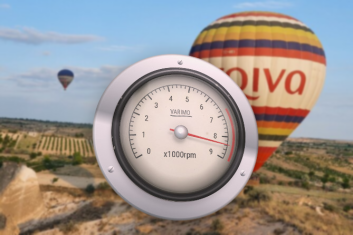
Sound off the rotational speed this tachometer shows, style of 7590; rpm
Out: 8400; rpm
